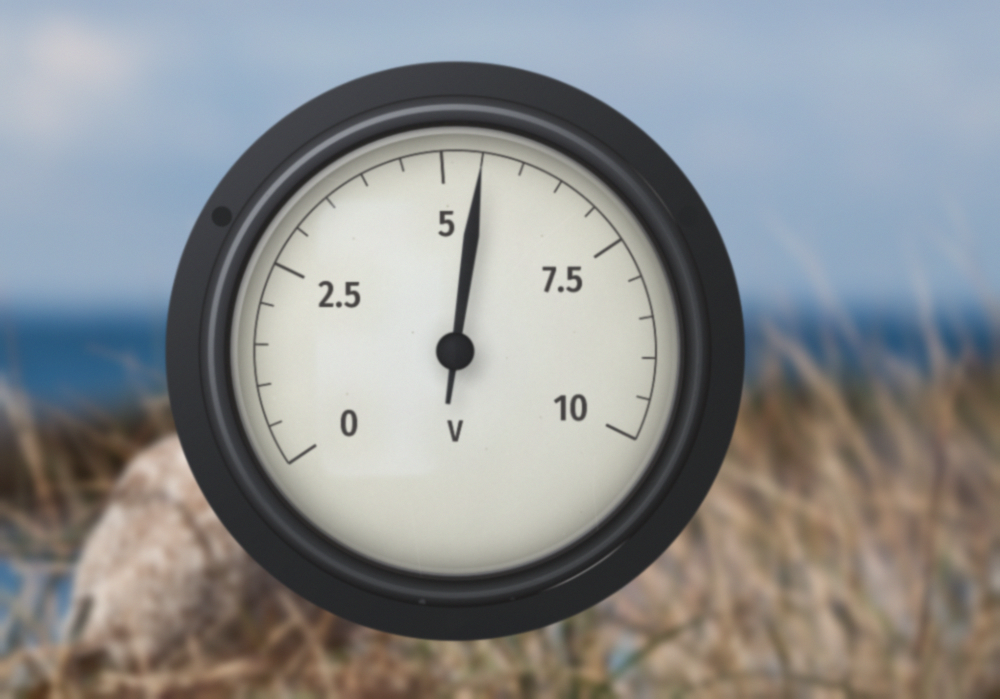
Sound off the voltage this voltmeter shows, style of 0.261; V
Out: 5.5; V
